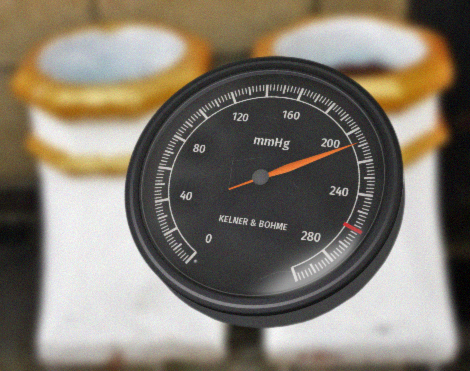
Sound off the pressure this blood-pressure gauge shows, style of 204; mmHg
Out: 210; mmHg
